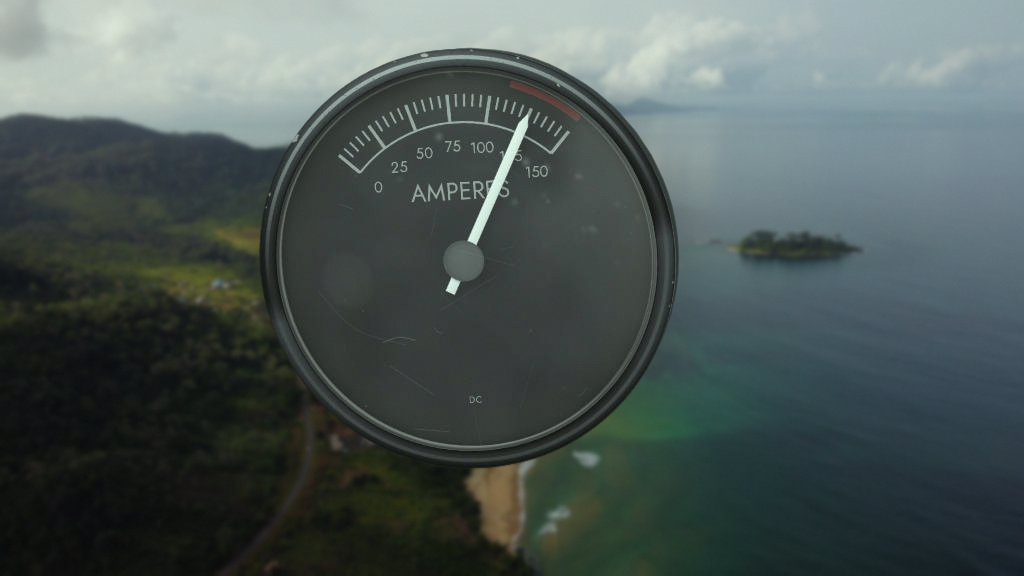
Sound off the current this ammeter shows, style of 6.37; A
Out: 125; A
